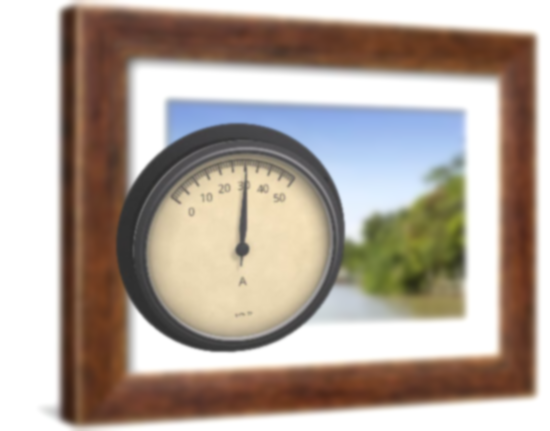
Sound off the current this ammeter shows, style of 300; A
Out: 30; A
